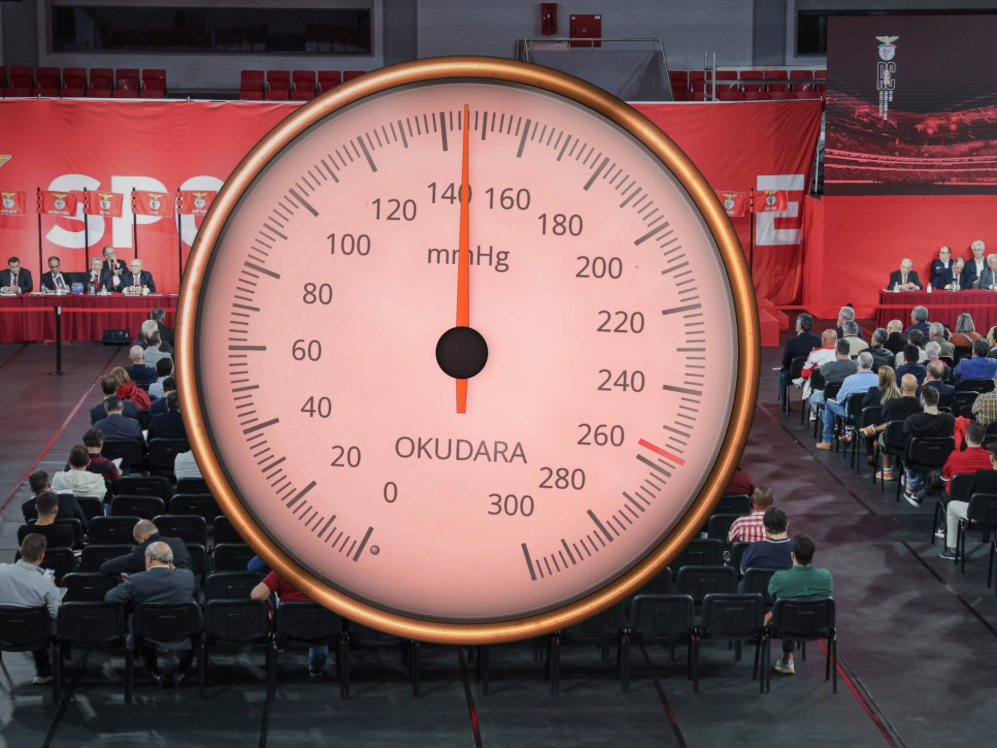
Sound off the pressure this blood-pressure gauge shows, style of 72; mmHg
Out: 146; mmHg
